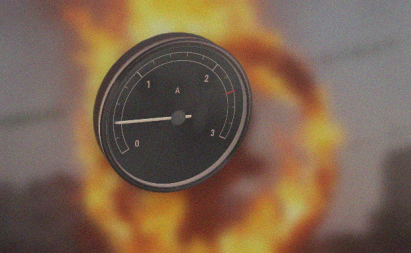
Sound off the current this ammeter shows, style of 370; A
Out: 0.4; A
